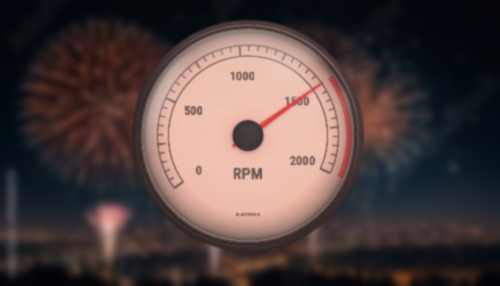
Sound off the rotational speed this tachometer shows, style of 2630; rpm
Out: 1500; rpm
